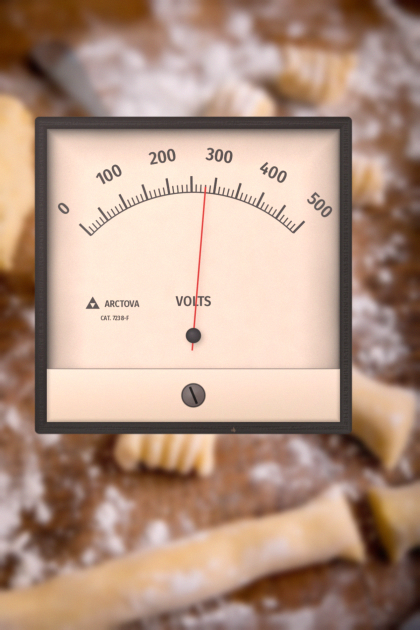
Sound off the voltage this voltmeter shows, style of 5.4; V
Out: 280; V
